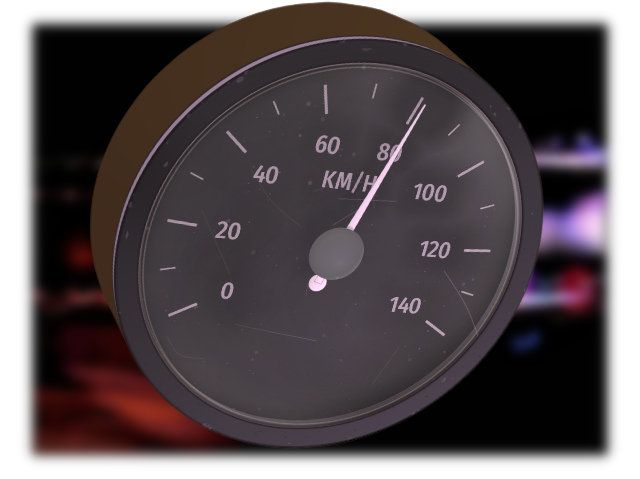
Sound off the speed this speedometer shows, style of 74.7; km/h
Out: 80; km/h
